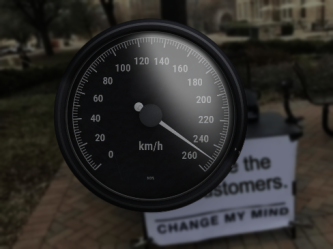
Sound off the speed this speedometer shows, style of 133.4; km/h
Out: 250; km/h
